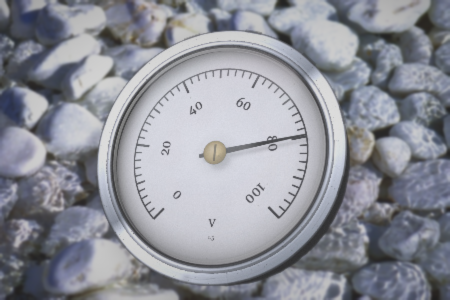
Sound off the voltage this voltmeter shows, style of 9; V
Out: 80; V
